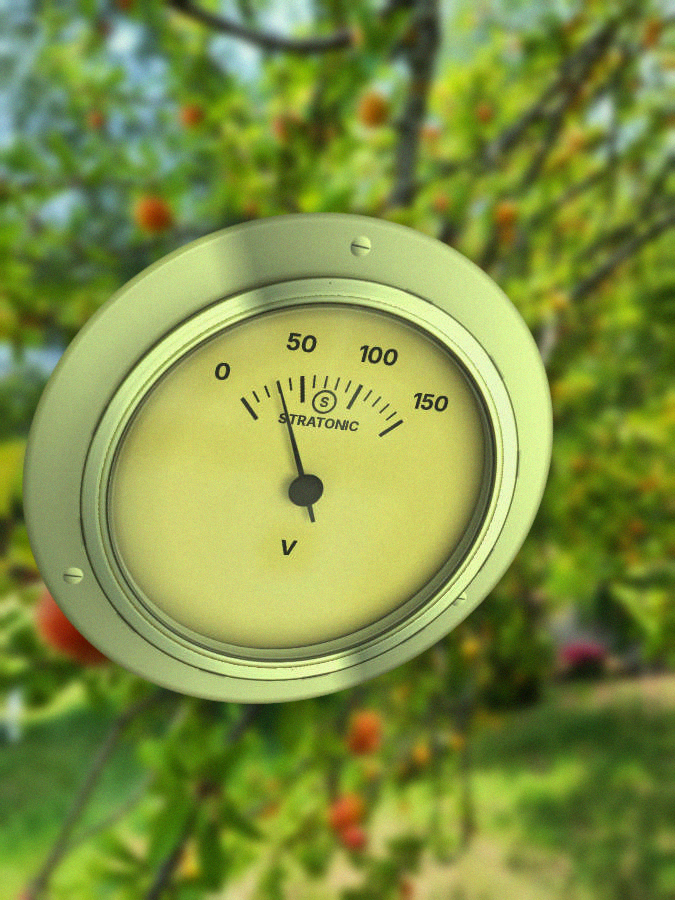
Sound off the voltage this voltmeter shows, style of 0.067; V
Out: 30; V
